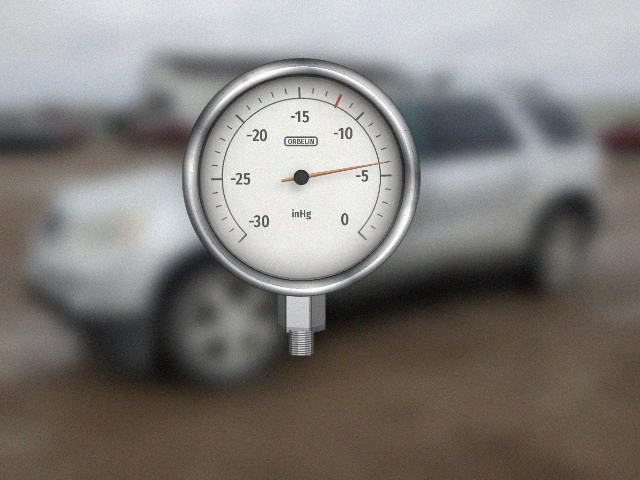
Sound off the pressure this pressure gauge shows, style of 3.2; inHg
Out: -6; inHg
